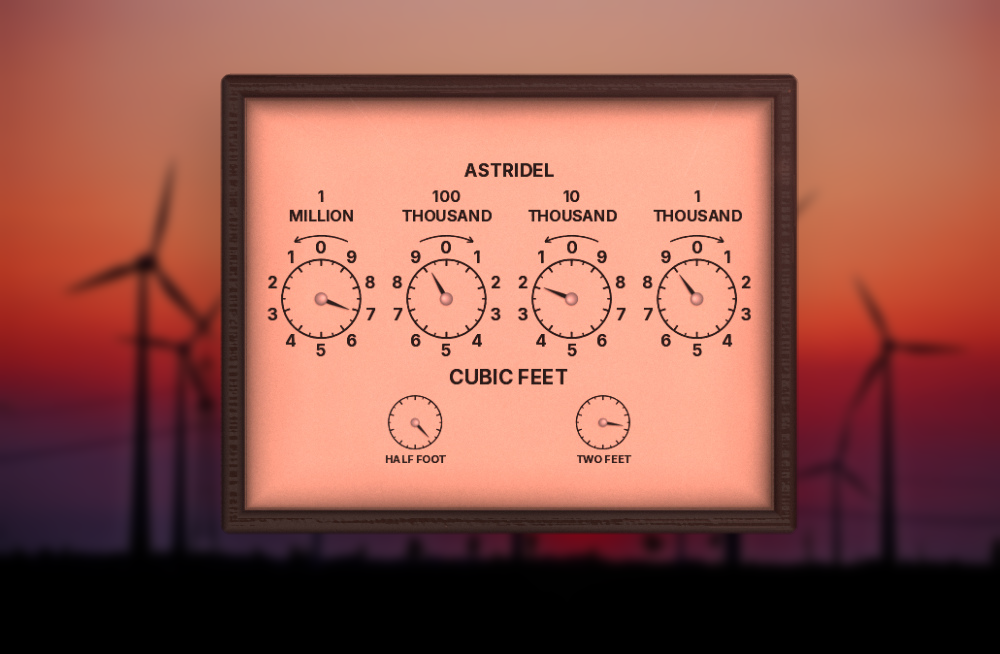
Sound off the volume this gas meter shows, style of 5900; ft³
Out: 691900; ft³
